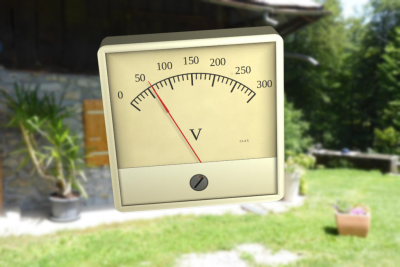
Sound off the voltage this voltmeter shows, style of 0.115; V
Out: 60; V
